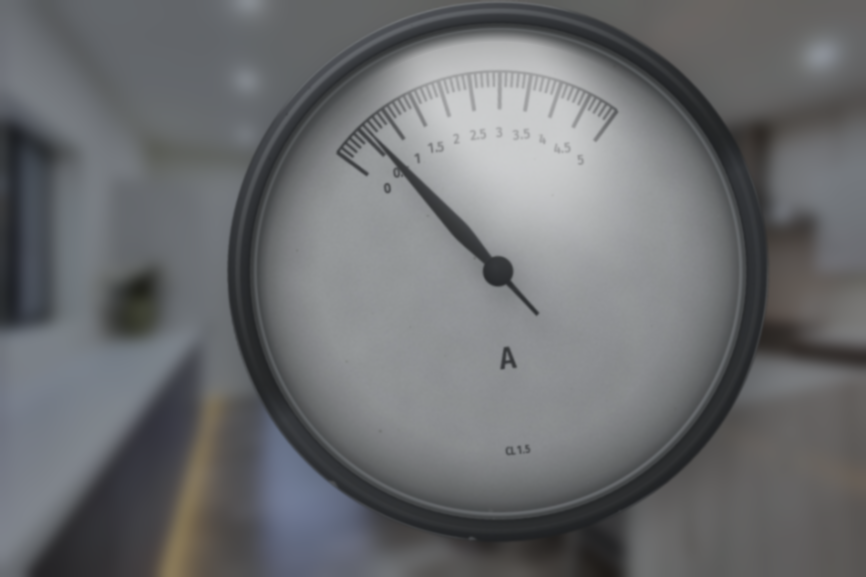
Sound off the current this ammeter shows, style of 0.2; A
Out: 0.6; A
